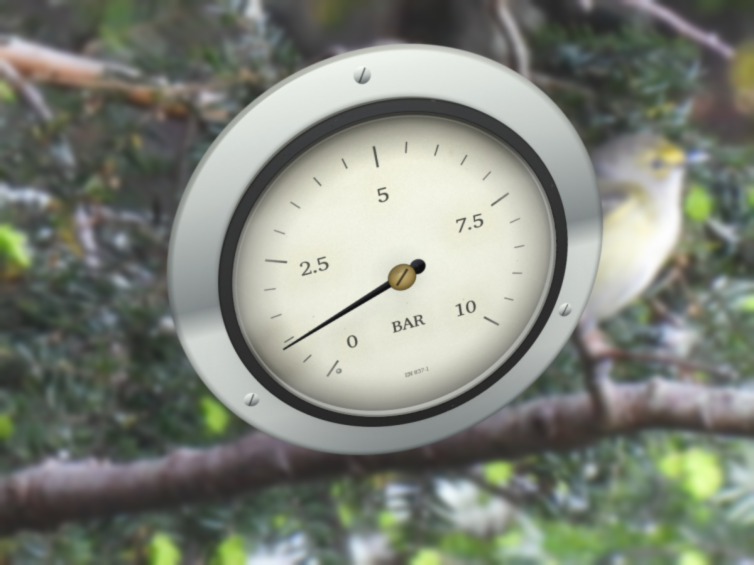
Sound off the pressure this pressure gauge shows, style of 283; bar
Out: 1; bar
